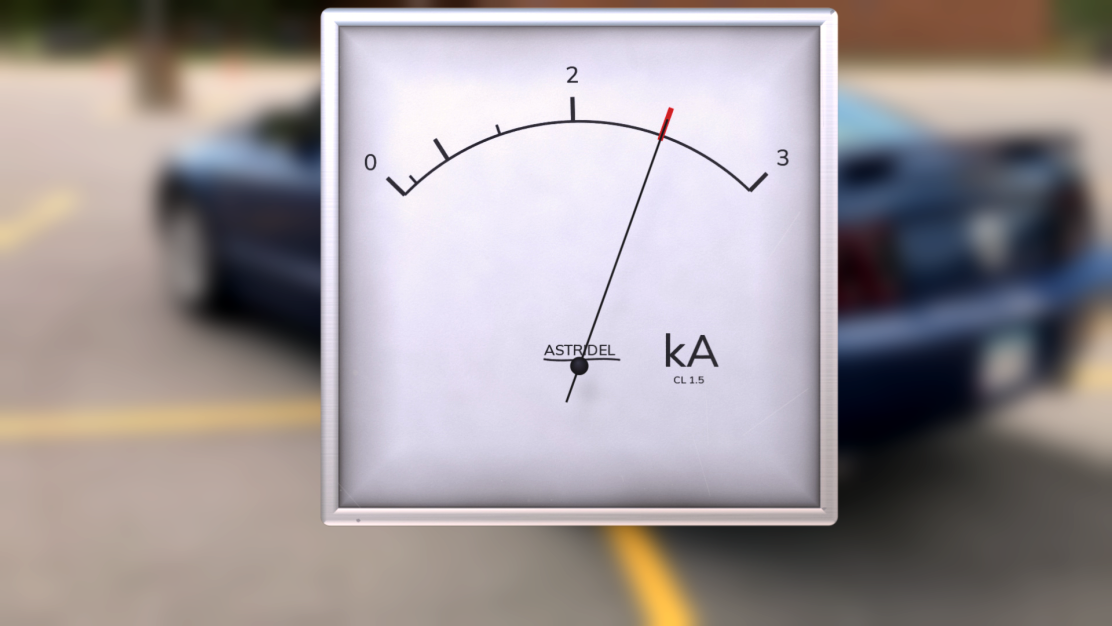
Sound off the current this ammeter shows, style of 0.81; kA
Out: 2.5; kA
